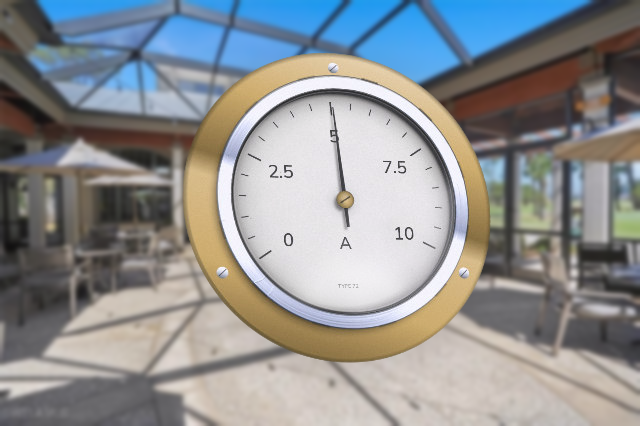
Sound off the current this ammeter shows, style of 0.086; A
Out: 5; A
